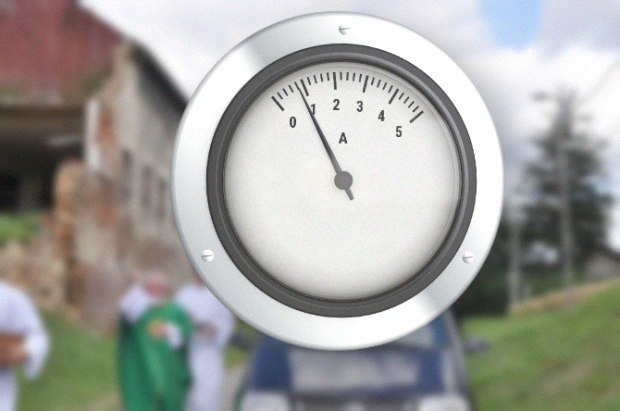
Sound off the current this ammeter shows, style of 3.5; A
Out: 0.8; A
